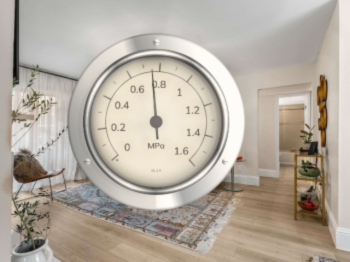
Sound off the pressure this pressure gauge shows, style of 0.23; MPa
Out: 0.75; MPa
